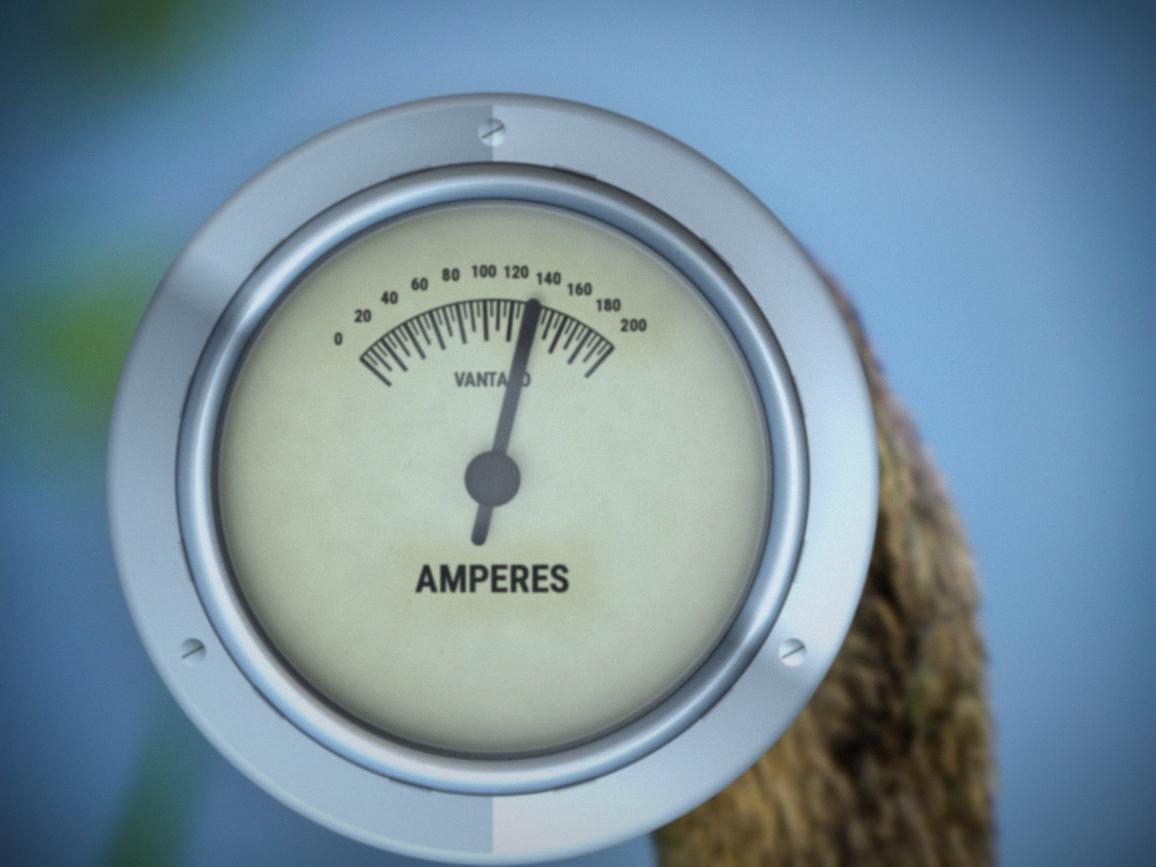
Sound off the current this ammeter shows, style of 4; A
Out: 135; A
